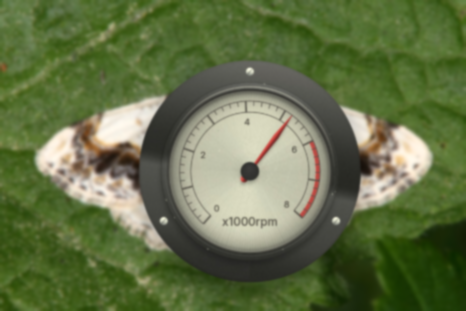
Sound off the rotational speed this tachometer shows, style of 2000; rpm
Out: 5200; rpm
